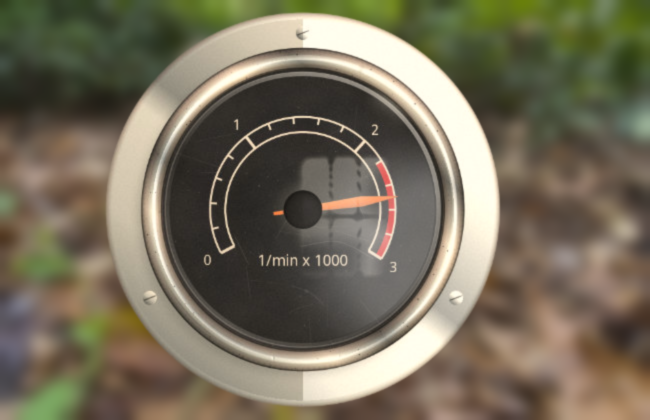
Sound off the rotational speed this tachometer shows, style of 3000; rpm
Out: 2500; rpm
